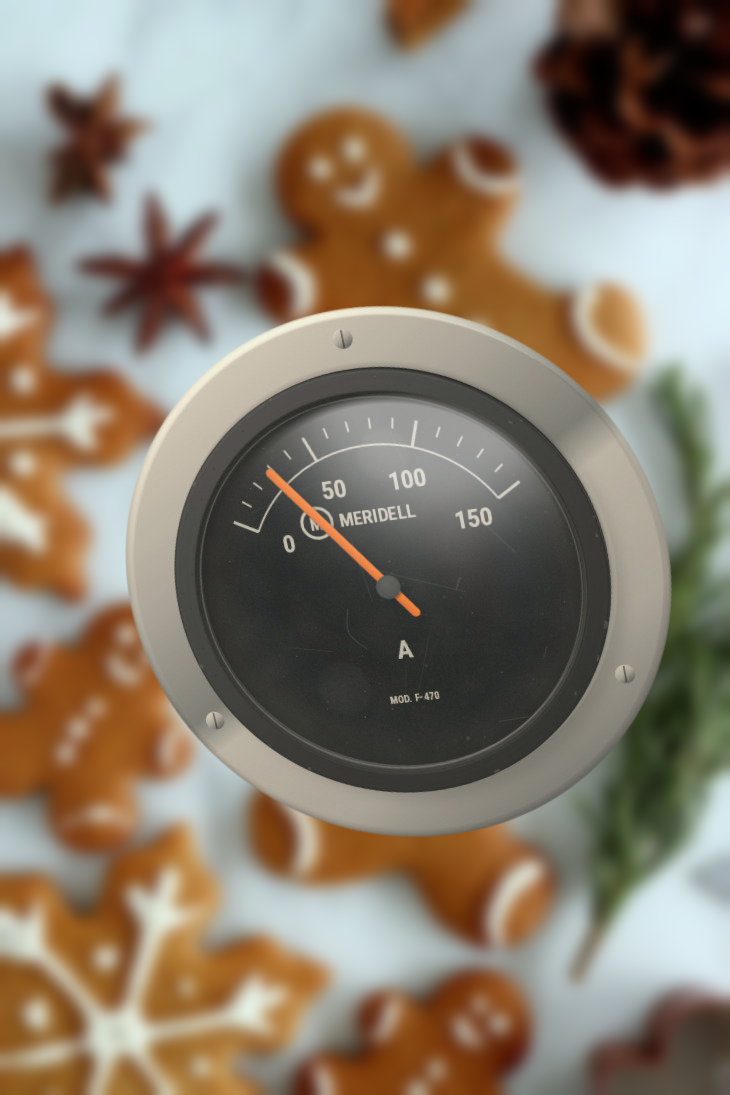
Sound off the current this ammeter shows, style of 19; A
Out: 30; A
